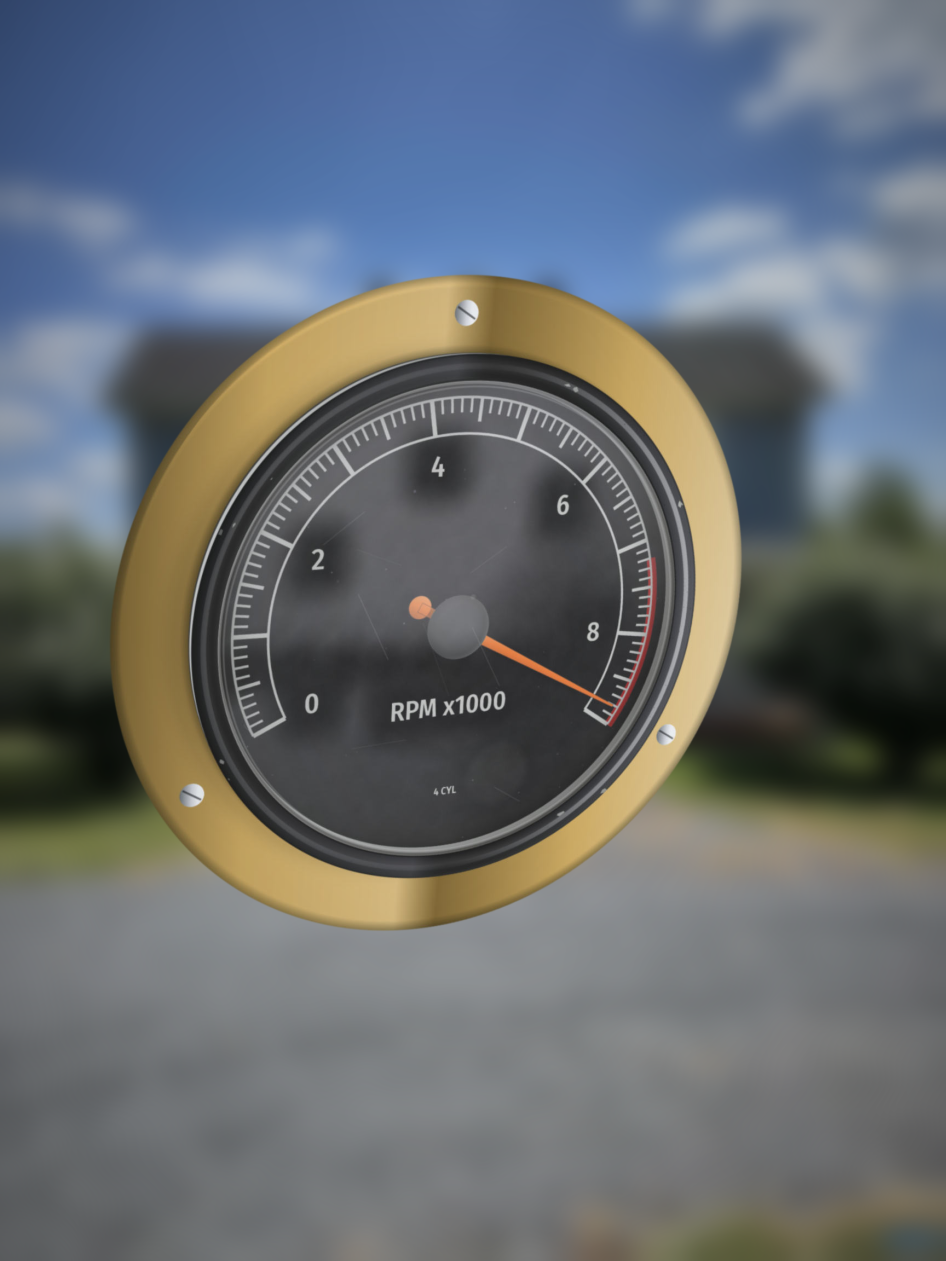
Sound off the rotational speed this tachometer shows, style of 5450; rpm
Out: 8800; rpm
